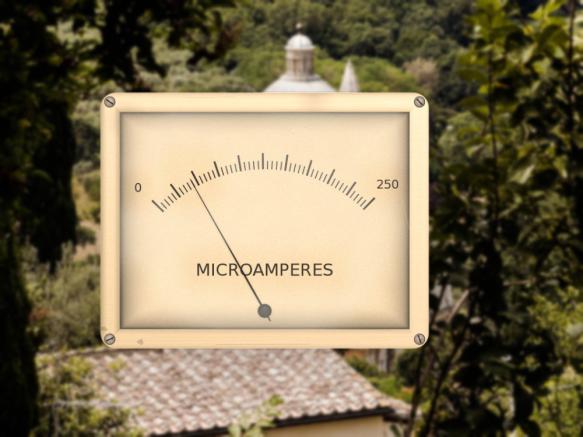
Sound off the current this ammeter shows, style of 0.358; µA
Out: 45; µA
